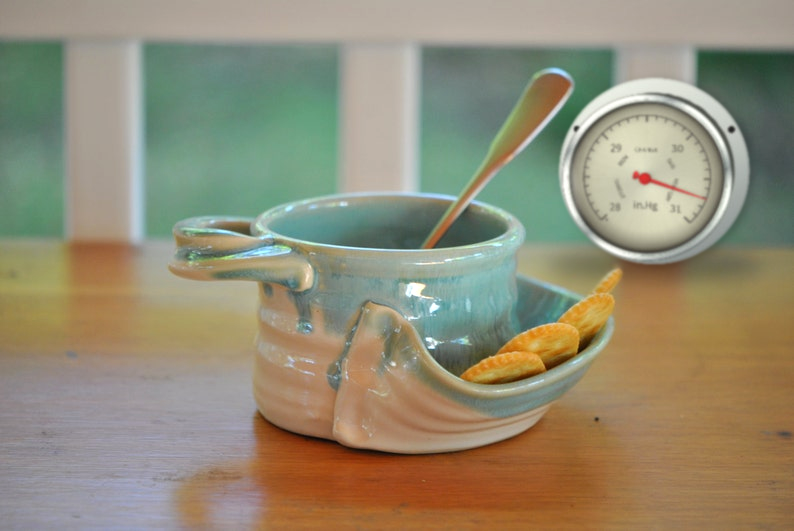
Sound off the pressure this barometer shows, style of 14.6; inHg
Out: 30.7; inHg
